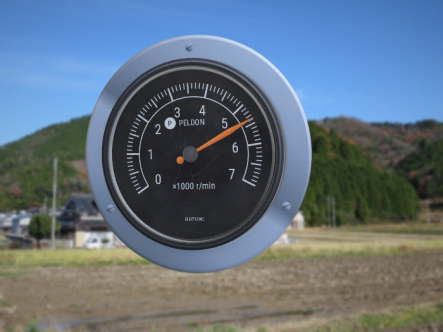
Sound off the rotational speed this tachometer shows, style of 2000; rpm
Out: 5400; rpm
